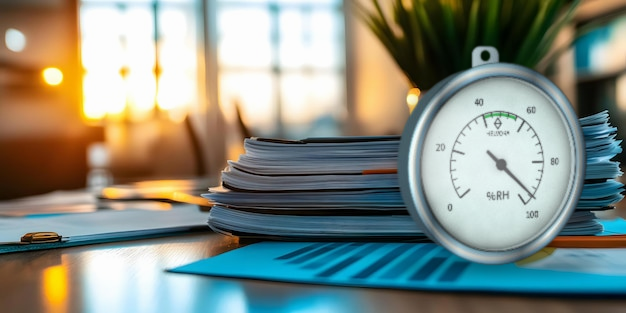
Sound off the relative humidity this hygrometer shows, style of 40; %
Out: 96; %
